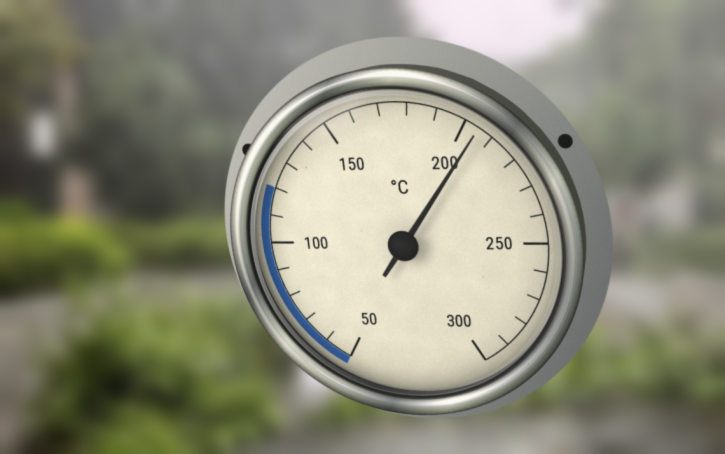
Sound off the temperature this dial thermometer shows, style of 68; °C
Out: 205; °C
